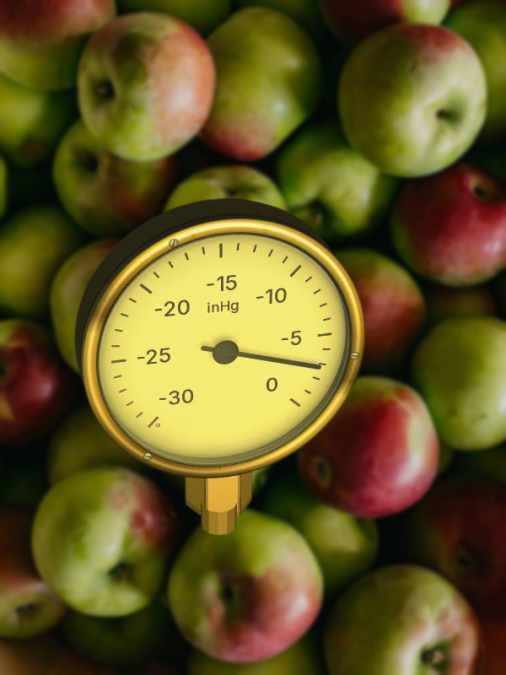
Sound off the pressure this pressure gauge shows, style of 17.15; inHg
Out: -3; inHg
